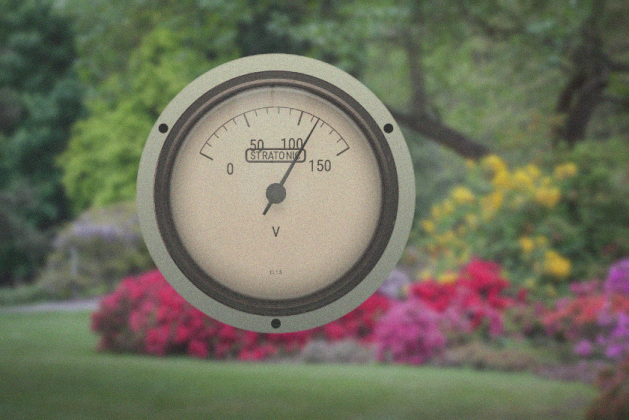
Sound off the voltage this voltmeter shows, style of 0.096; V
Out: 115; V
